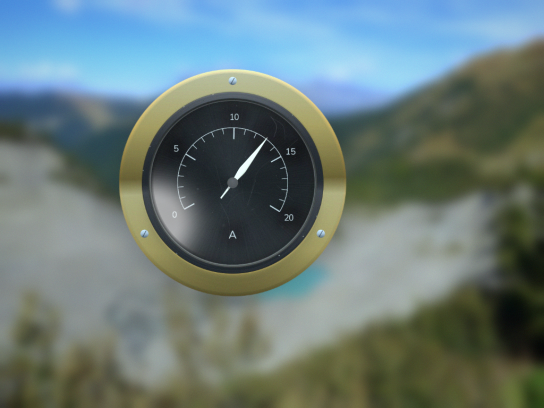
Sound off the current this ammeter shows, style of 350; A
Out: 13; A
